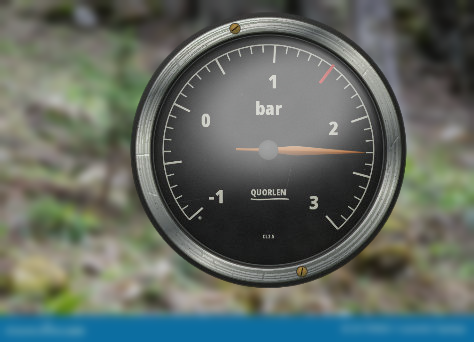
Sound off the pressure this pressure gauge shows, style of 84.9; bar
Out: 2.3; bar
